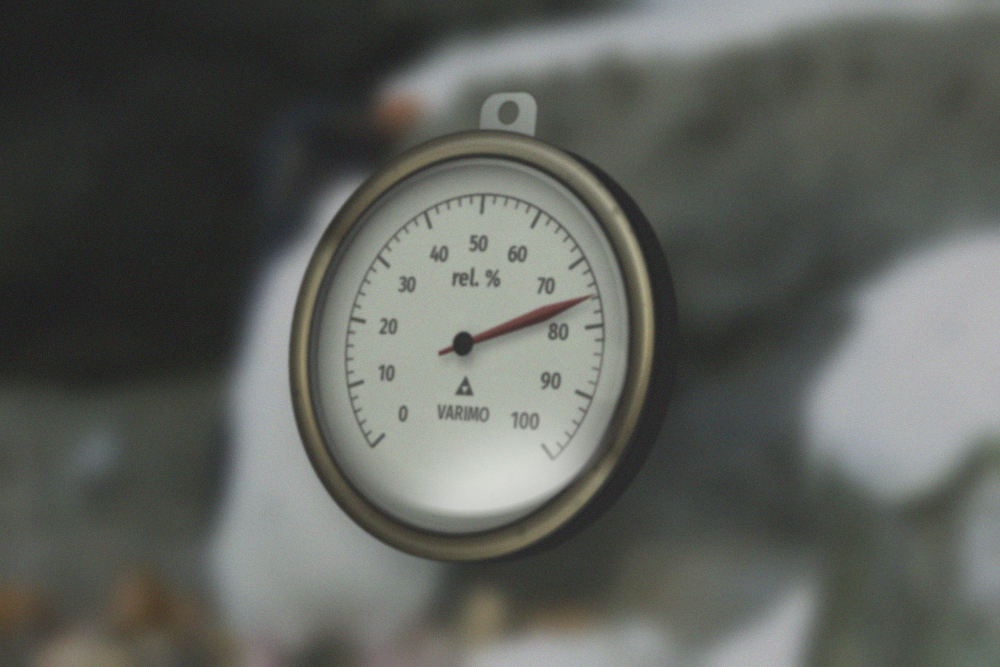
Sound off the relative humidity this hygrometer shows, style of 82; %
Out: 76; %
